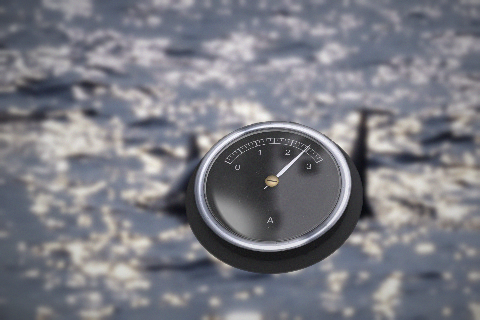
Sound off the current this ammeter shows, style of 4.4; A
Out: 2.5; A
